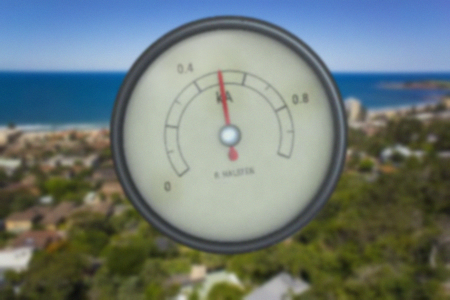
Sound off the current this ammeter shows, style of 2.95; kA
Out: 0.5; kA
